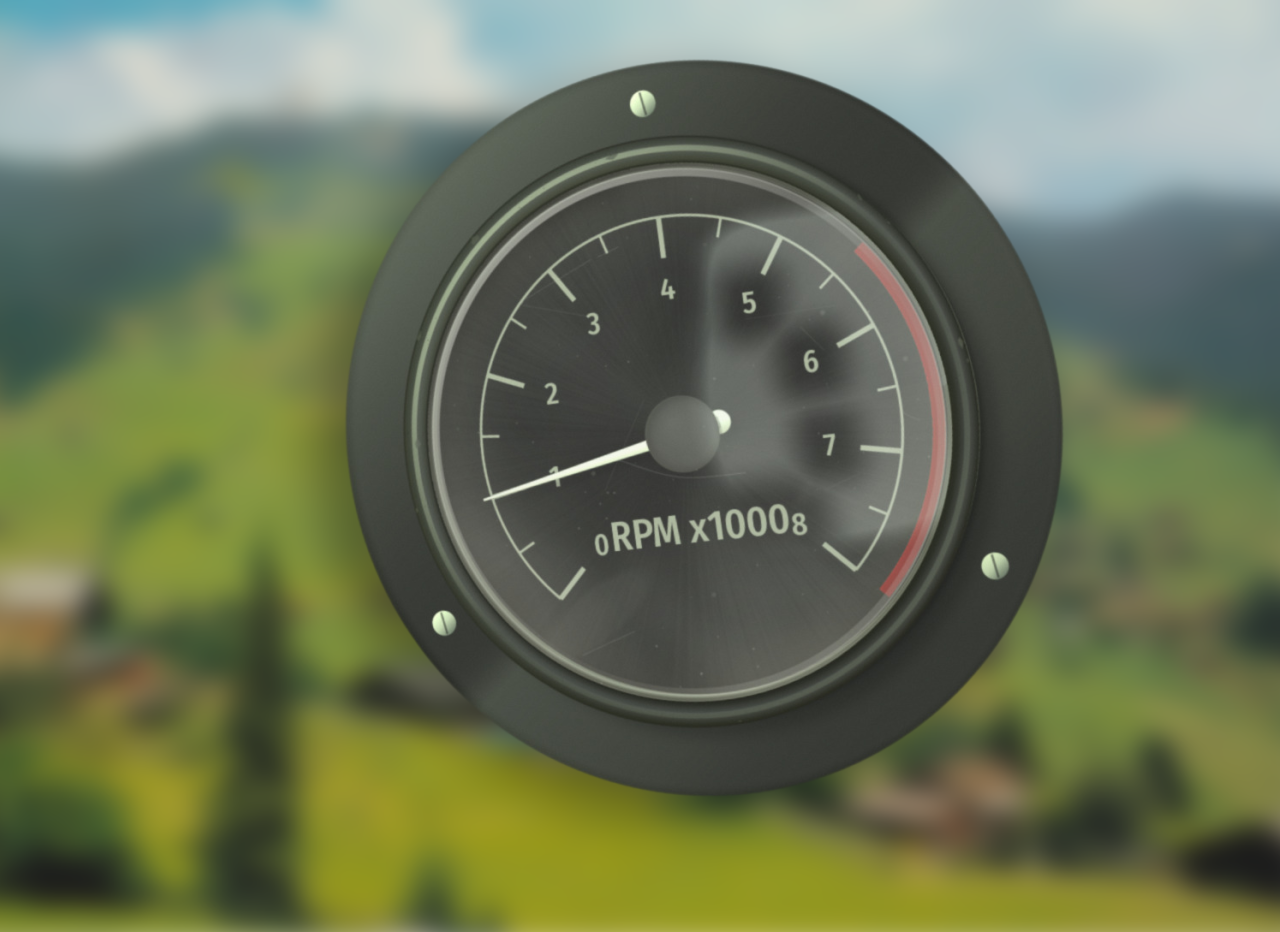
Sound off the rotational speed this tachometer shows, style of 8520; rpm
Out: 1000; rpm
